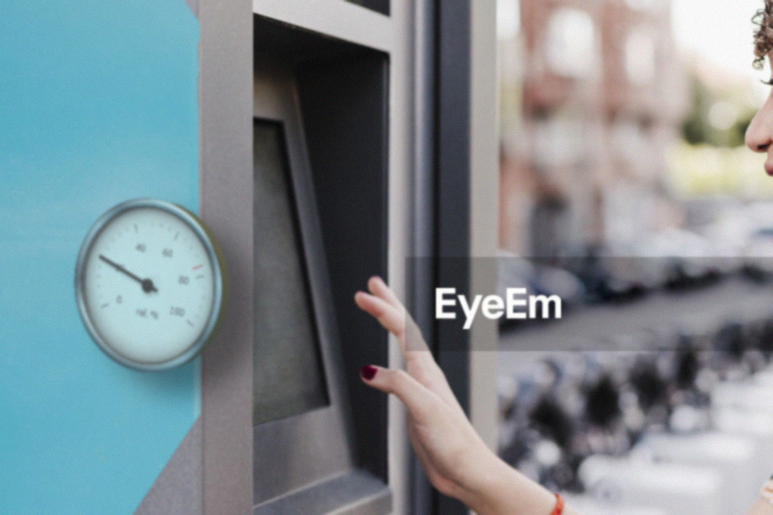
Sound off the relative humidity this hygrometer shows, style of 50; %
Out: 20; %
